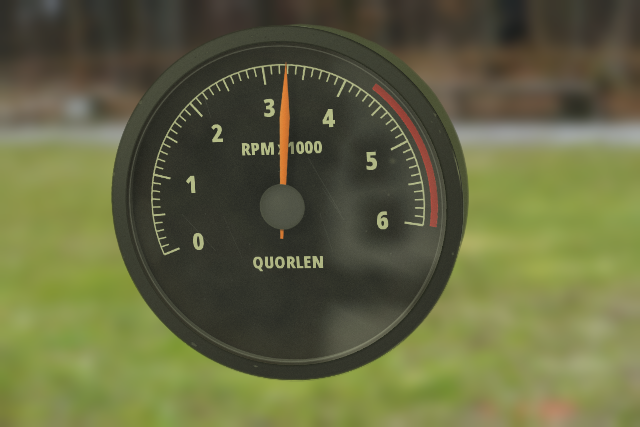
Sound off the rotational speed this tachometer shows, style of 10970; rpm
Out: 3300; rpm
